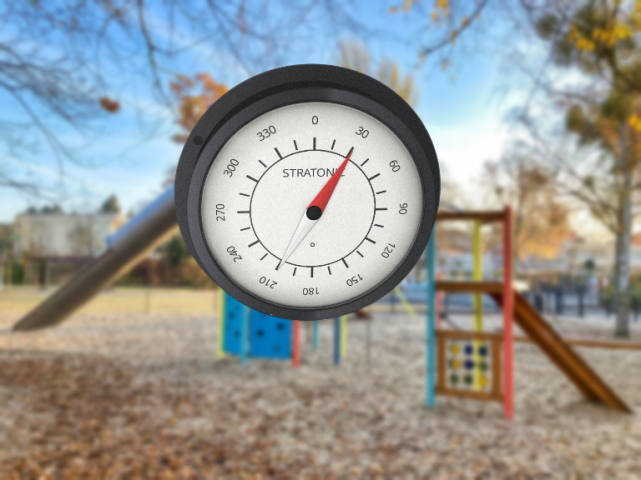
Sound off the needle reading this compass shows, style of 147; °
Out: 30; °
